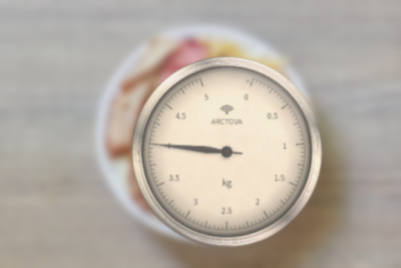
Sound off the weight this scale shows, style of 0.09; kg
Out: 4; kg
